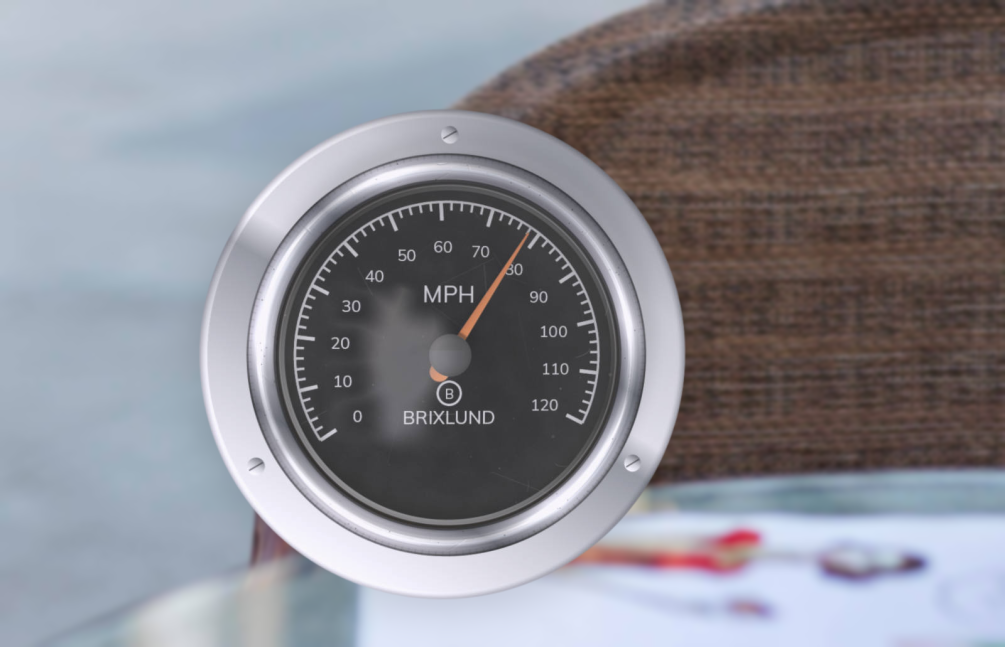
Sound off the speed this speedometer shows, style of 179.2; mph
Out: 78; mph
